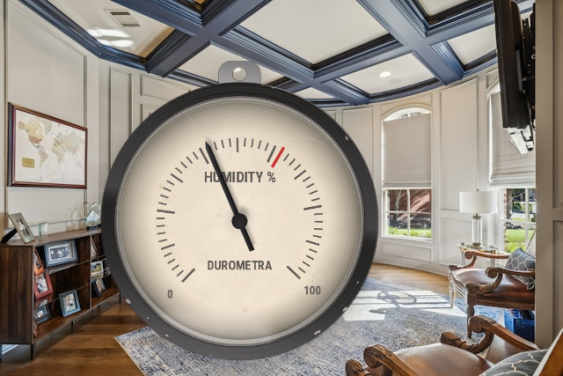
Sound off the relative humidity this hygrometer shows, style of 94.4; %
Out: 42; %
